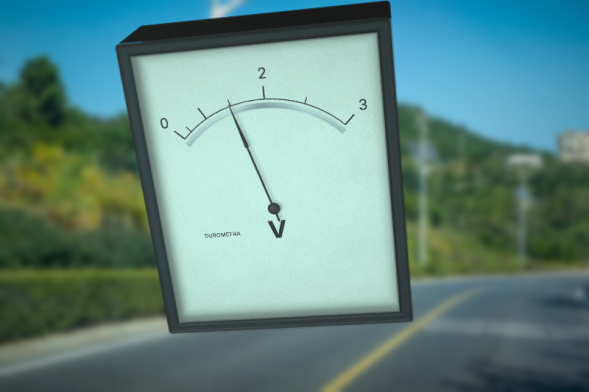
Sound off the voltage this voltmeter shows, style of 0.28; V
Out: 1.5; V
